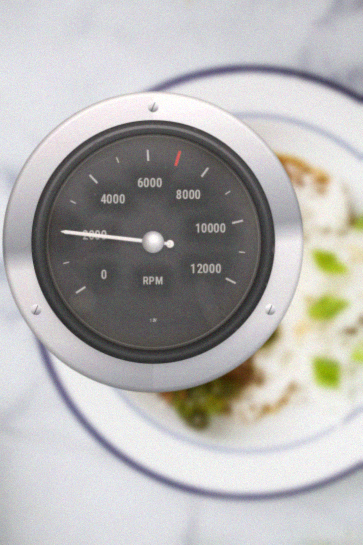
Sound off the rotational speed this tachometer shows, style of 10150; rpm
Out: 2000; rpm
